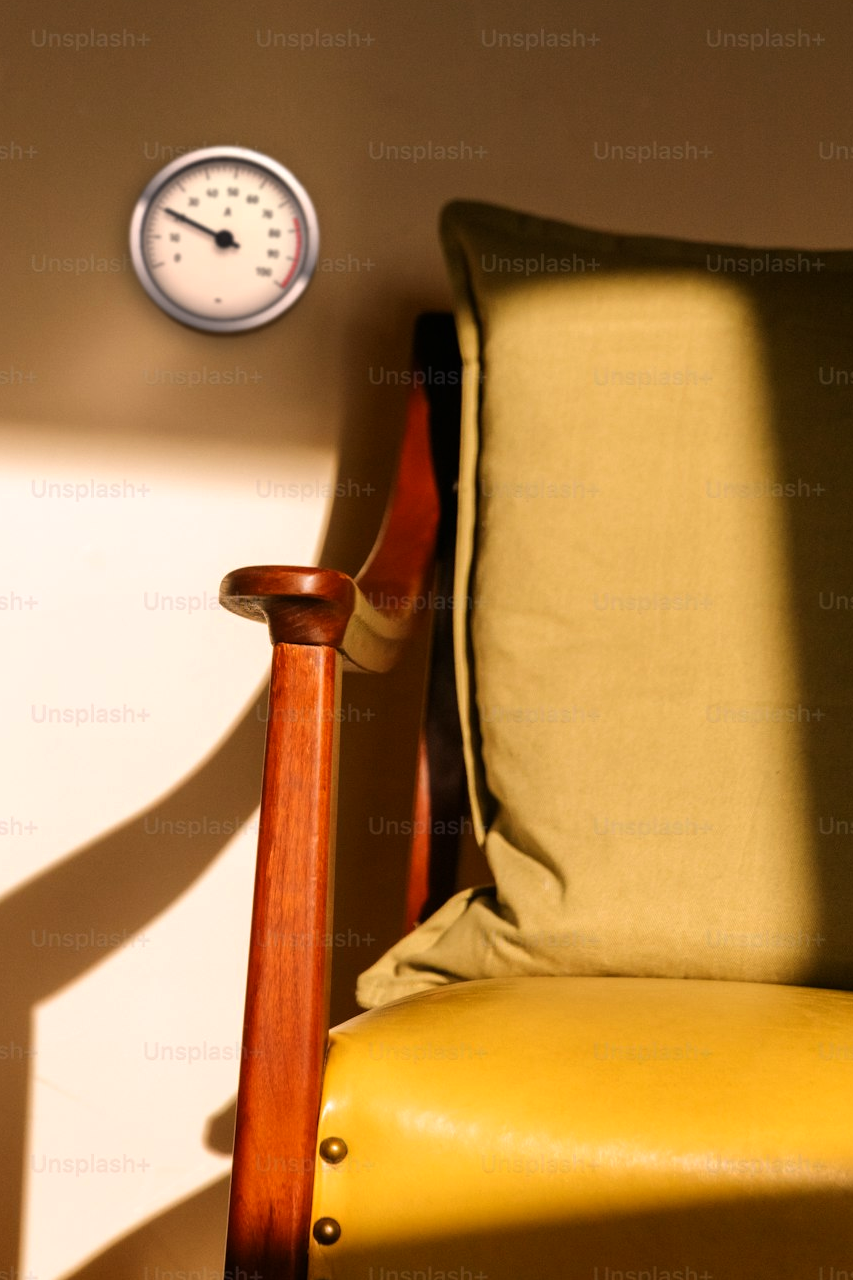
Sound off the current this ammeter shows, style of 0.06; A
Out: 20; A
